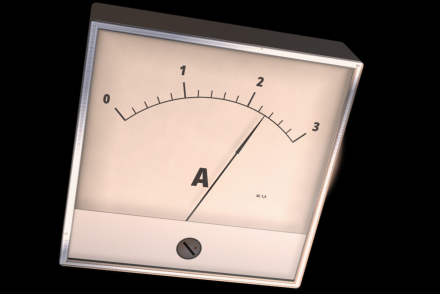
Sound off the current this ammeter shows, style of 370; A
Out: 2.3; A
